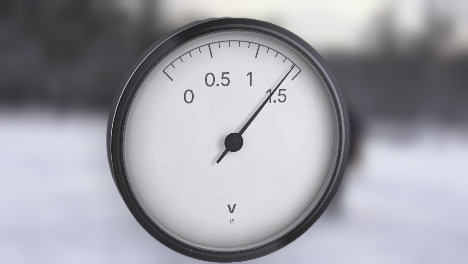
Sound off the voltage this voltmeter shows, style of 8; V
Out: 1.4; V
